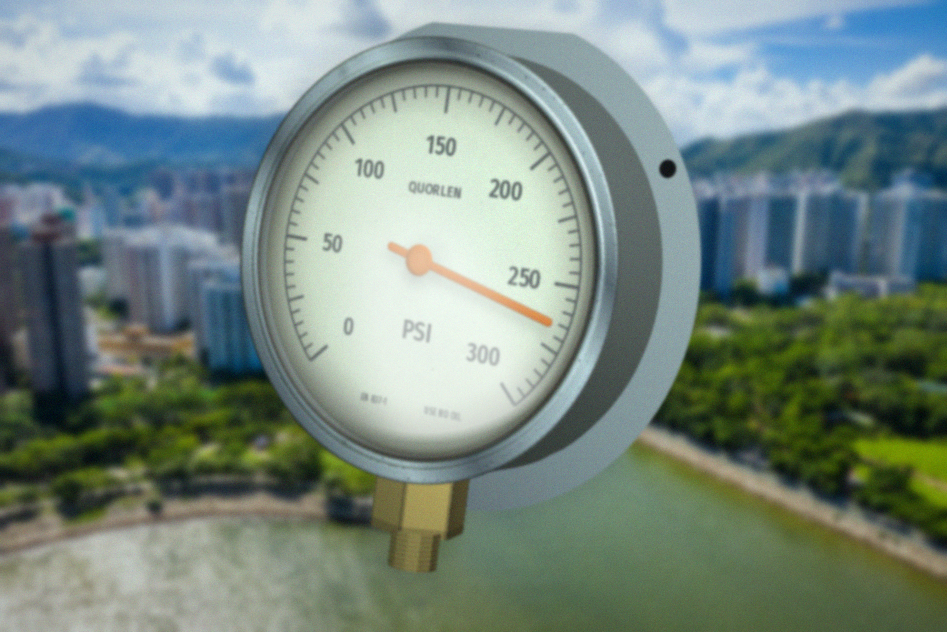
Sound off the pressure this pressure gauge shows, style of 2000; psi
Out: 265; psi
